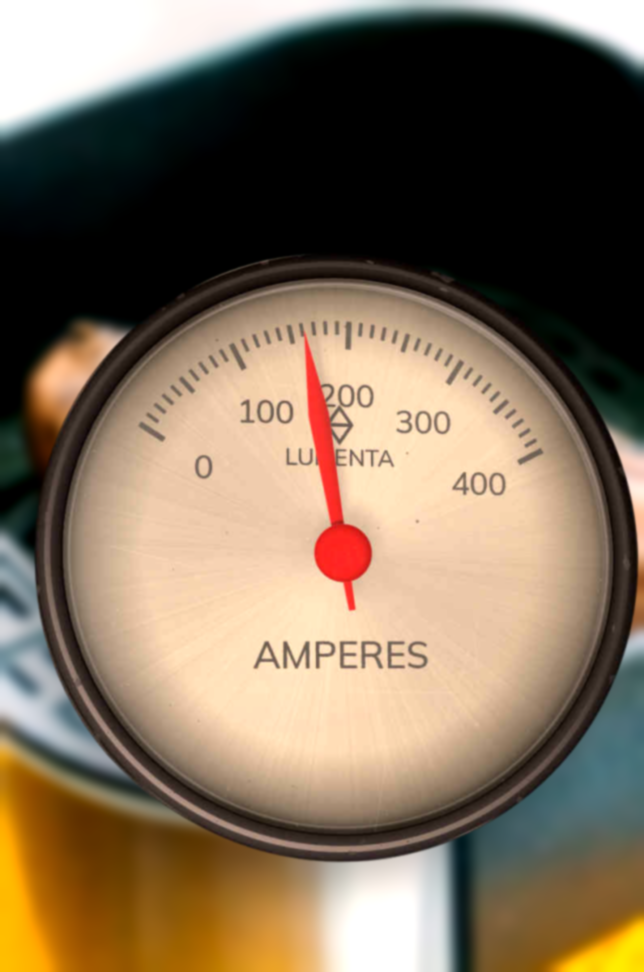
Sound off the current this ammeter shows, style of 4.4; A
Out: 160; A
